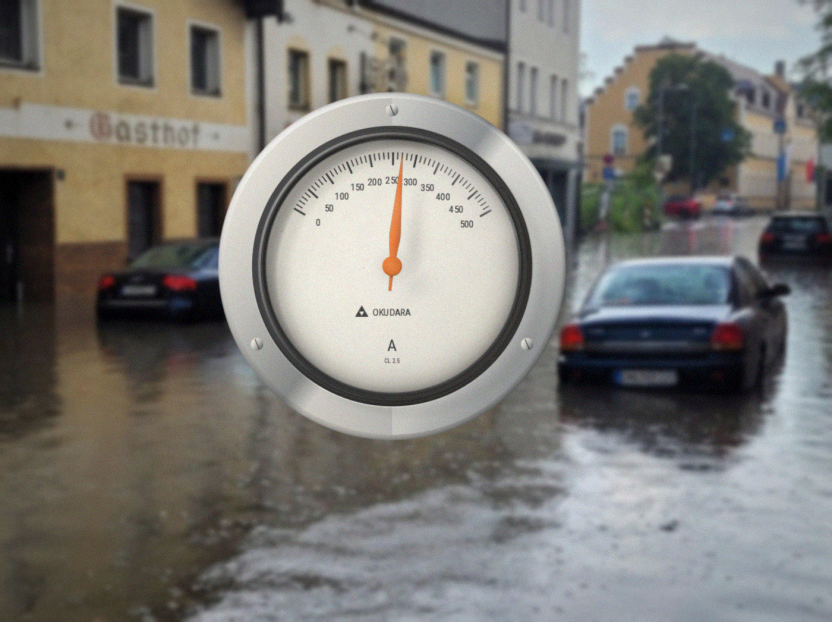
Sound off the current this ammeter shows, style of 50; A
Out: 270; A
